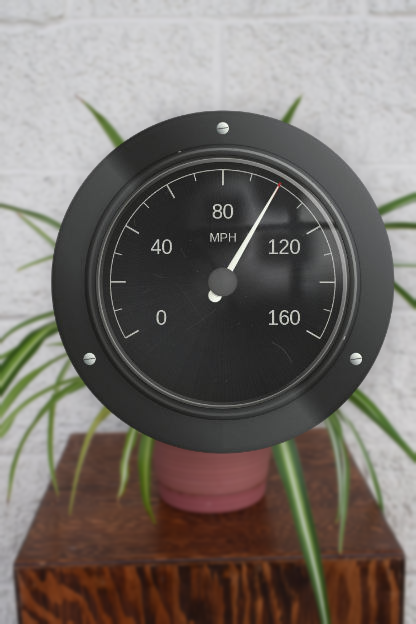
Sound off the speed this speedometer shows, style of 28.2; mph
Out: 100; mph
